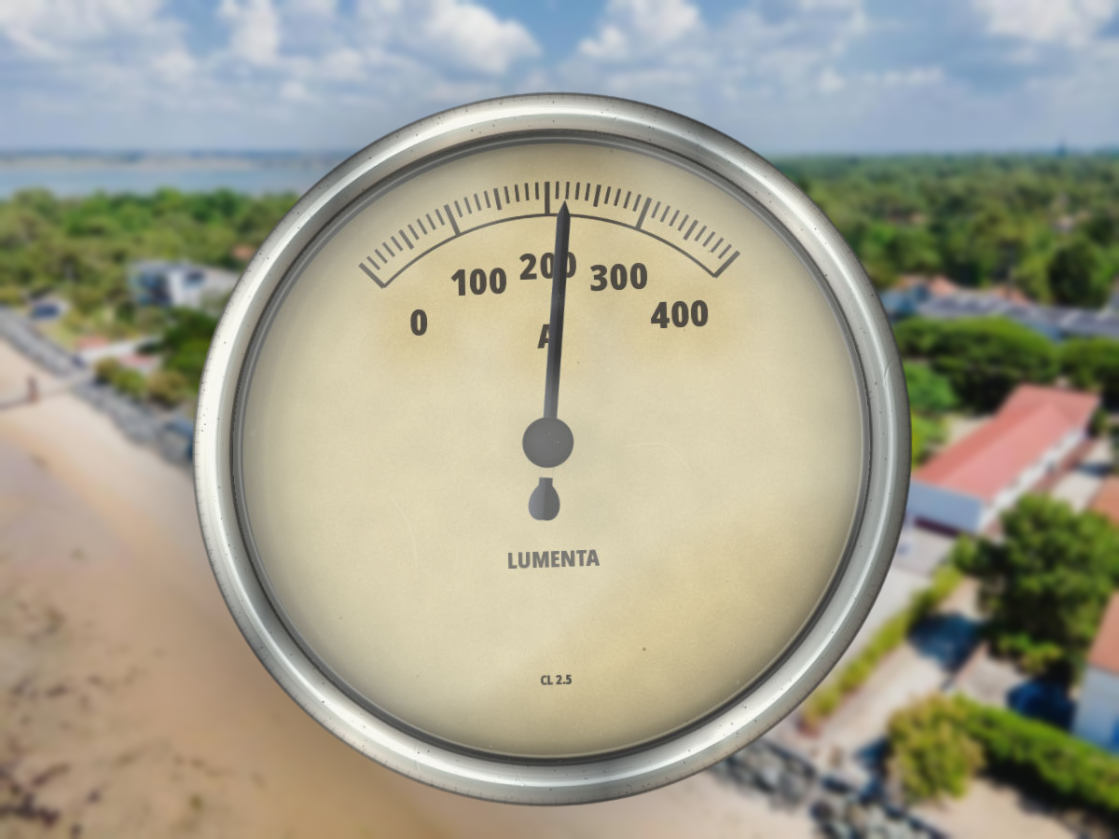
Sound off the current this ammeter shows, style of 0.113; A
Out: 220; A
